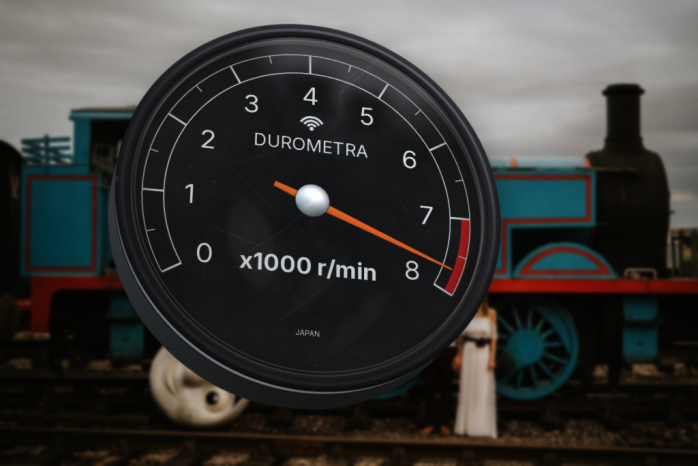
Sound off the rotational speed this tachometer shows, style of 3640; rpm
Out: 7750; rpm
